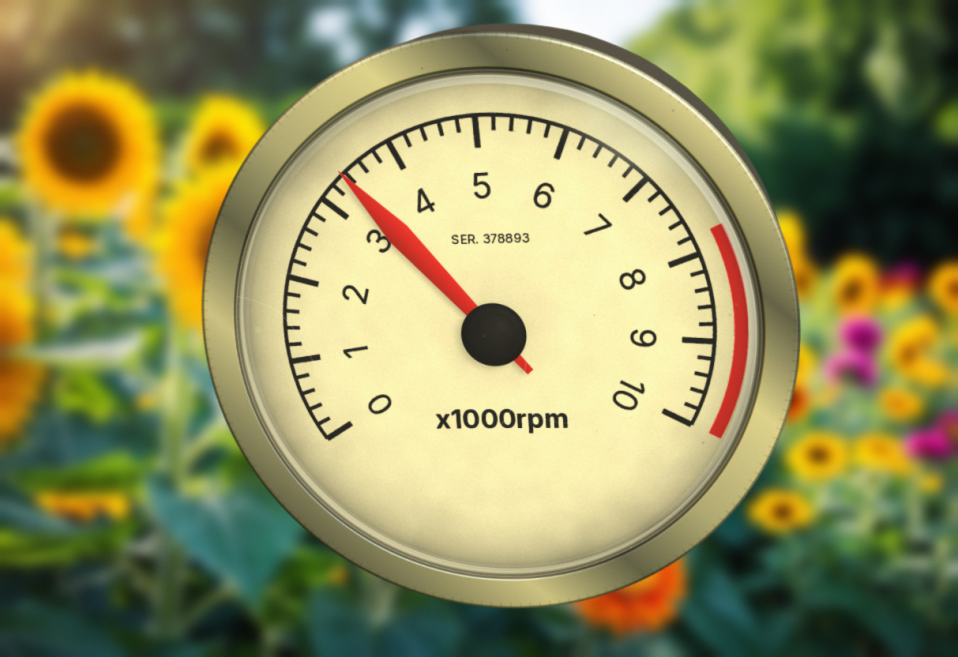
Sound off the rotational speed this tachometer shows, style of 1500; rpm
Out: 3400; rpm
